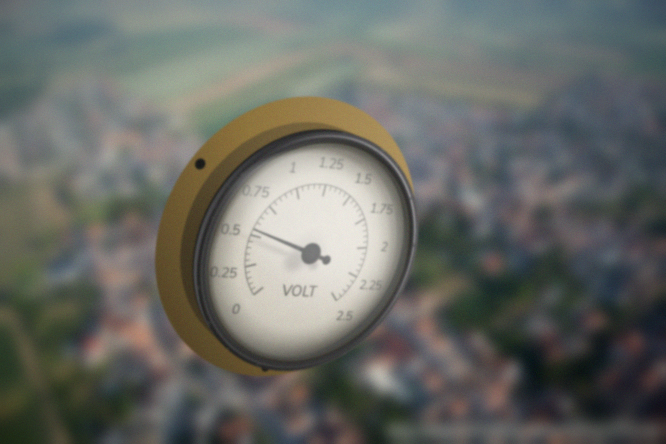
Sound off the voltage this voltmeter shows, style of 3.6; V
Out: 0.55; V
